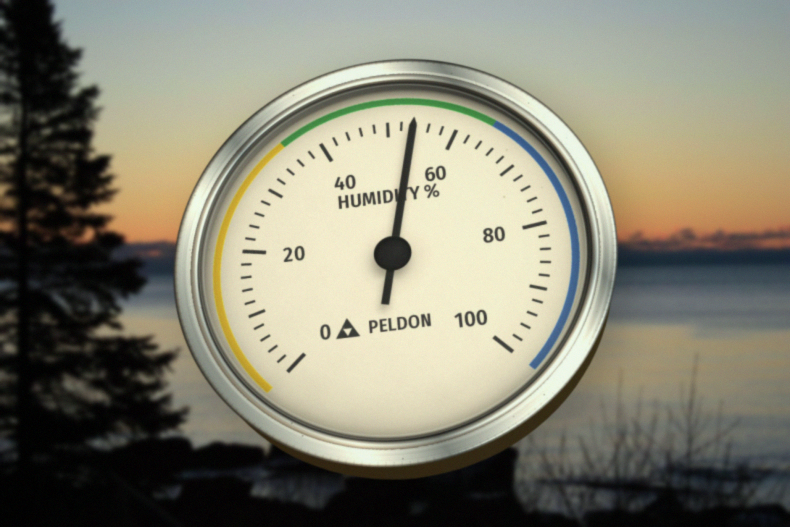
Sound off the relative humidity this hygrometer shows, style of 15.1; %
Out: 54; %
